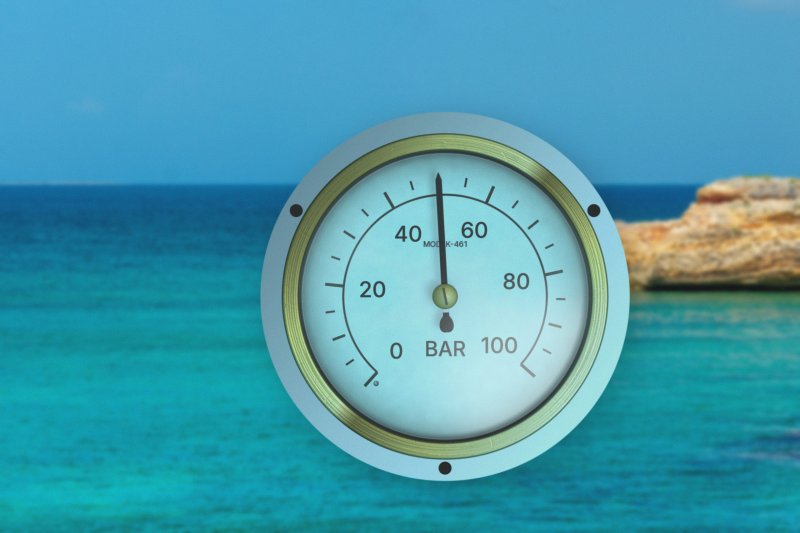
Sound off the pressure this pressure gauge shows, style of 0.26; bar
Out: 50; bar
